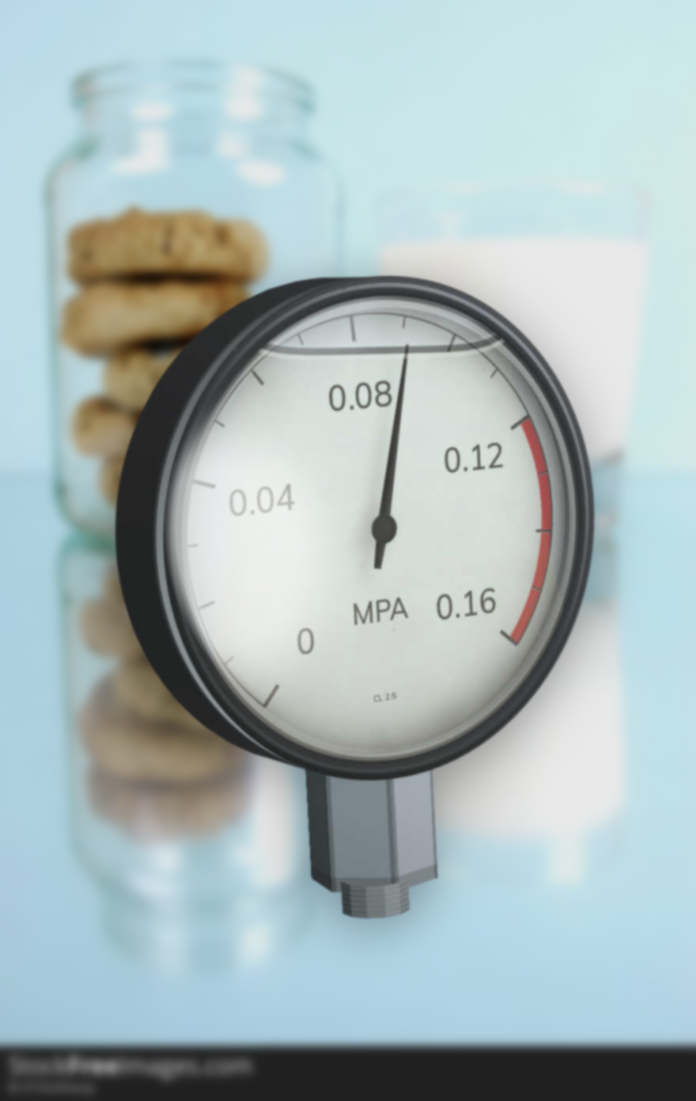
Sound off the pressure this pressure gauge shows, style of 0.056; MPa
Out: 0.09; MPa
